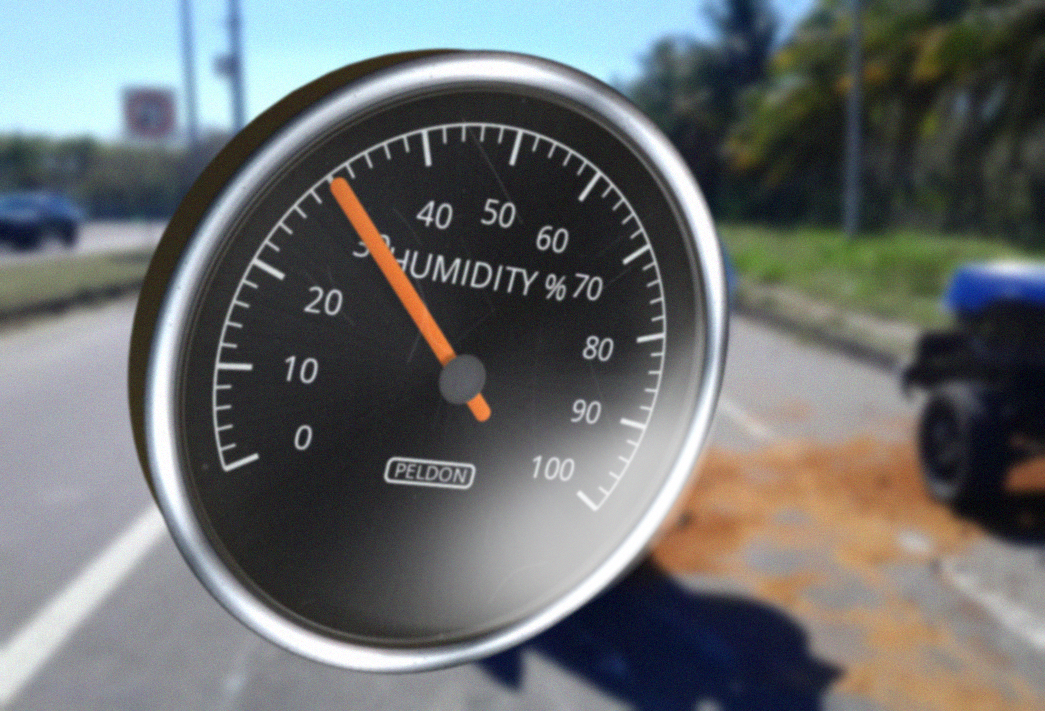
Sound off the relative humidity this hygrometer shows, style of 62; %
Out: 30; %
